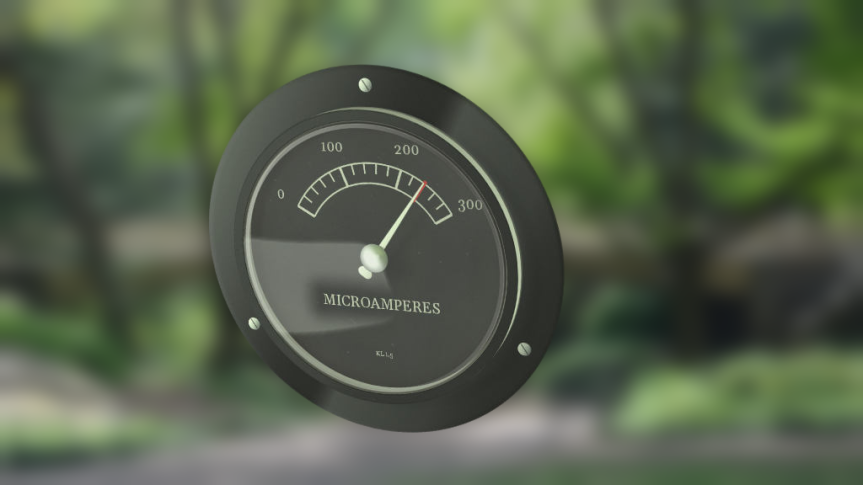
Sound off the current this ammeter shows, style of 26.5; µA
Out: 240; µA
